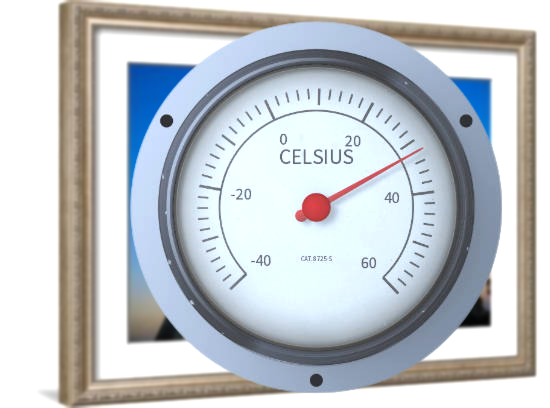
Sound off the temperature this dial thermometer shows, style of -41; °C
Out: 32; °C
